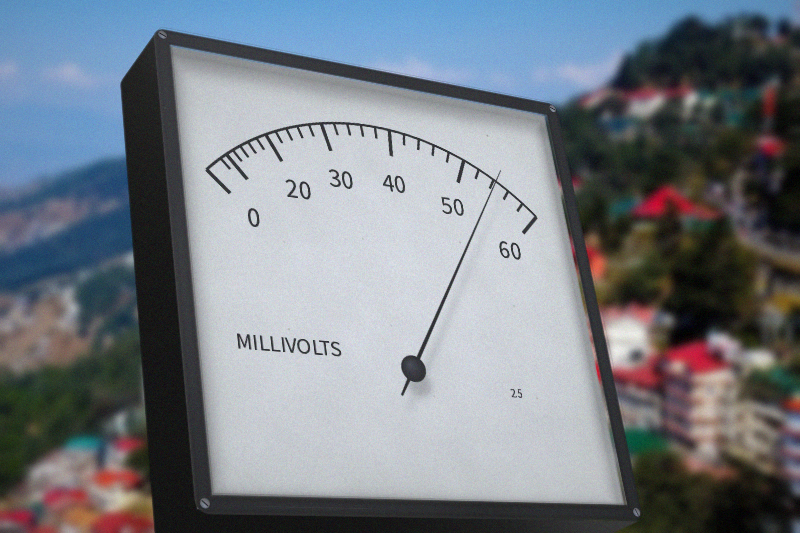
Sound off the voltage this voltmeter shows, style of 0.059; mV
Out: 54; mV
